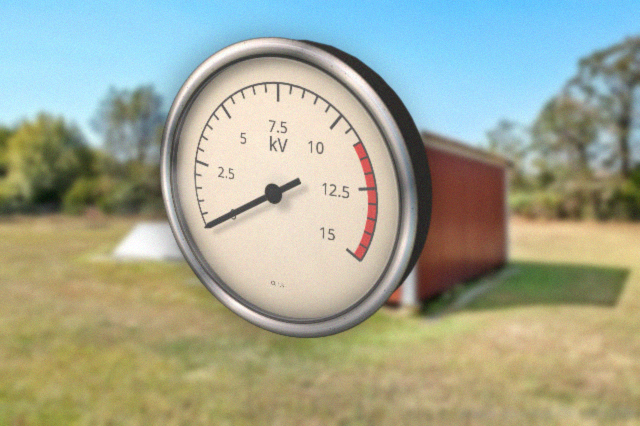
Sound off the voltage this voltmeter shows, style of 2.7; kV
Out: 0; kV
